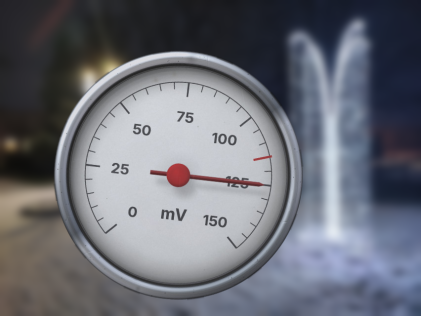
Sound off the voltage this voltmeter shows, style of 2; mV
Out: 125; mV
